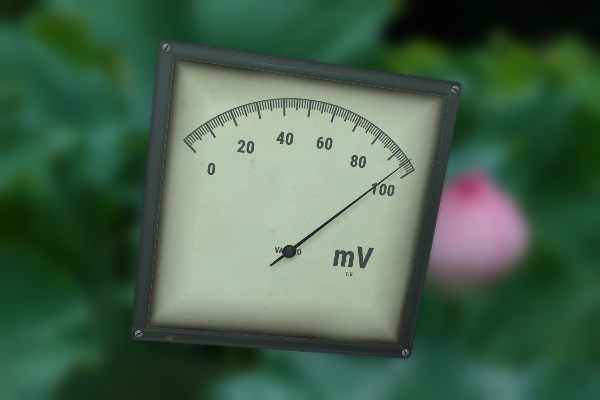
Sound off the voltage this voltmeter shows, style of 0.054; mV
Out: 95; mV
